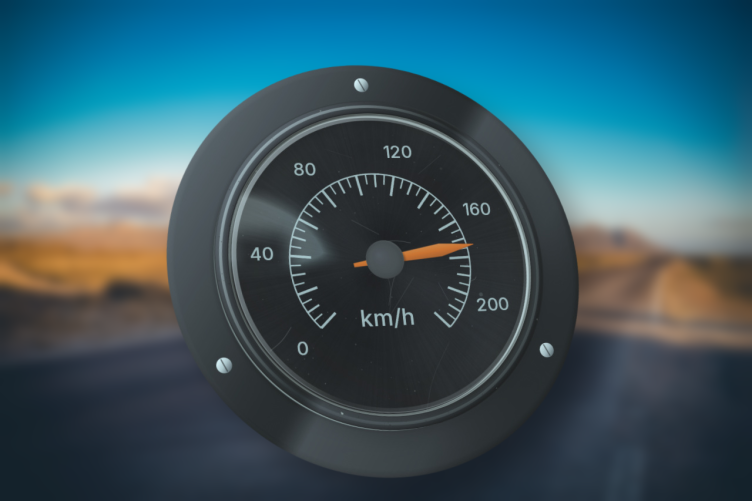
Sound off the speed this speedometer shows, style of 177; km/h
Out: 175; km/h
